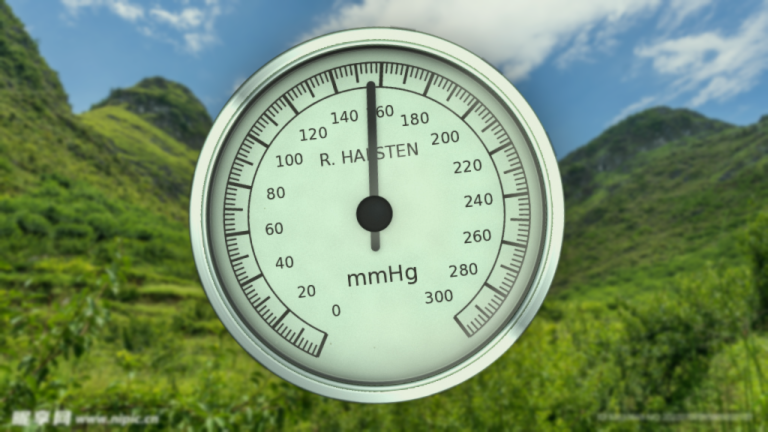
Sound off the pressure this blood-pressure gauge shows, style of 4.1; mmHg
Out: 156; mmHg
